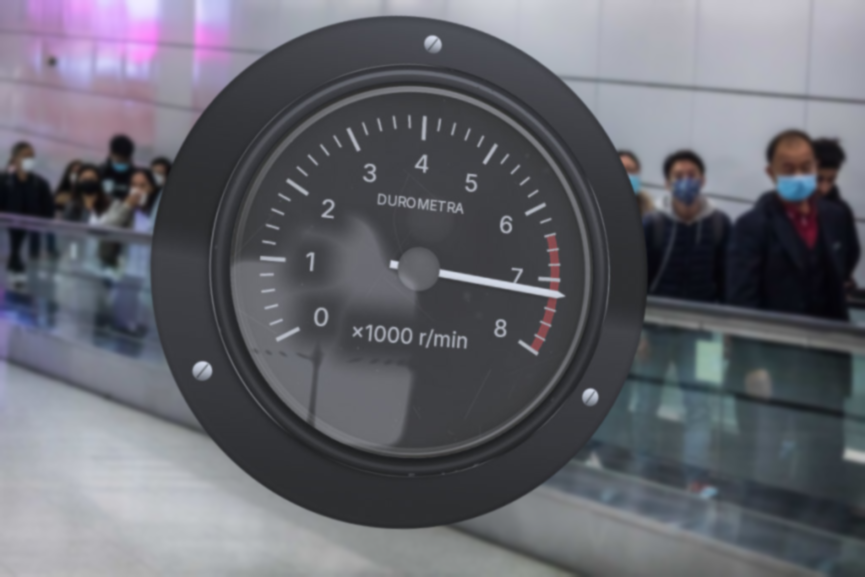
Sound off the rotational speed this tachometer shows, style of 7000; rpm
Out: 7200; rpm
